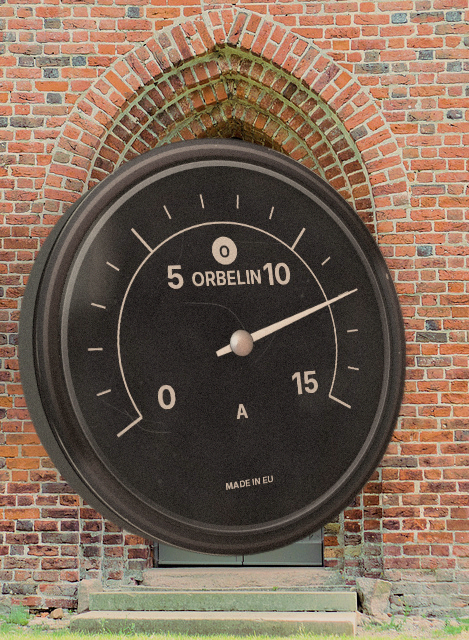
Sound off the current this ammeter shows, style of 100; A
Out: 12; A
